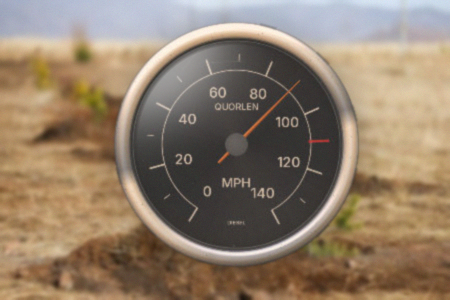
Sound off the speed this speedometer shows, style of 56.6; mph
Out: 90; mph
